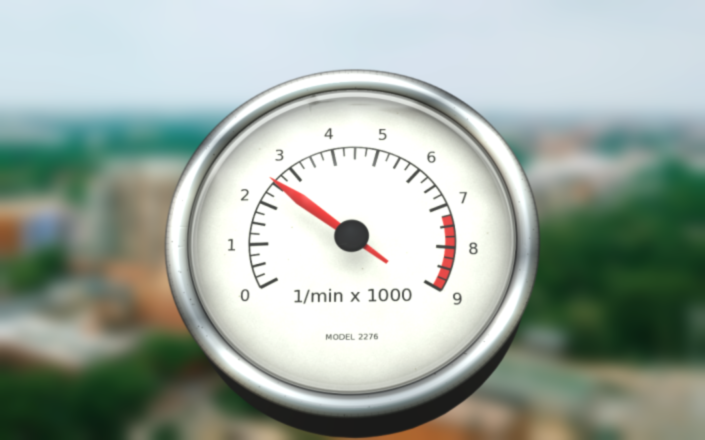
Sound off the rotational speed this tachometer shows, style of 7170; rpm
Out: 2500; rpm
